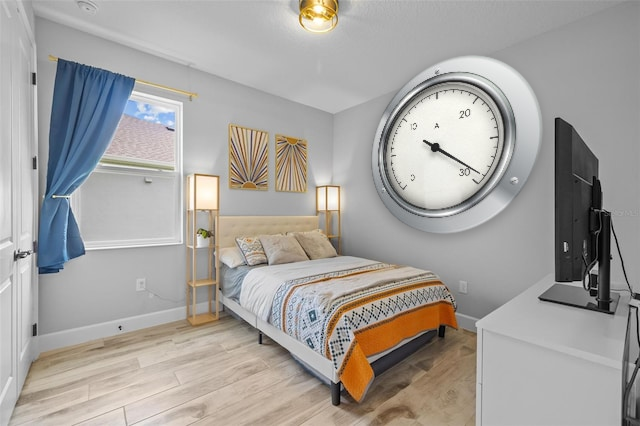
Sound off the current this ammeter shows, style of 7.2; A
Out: 29; A
